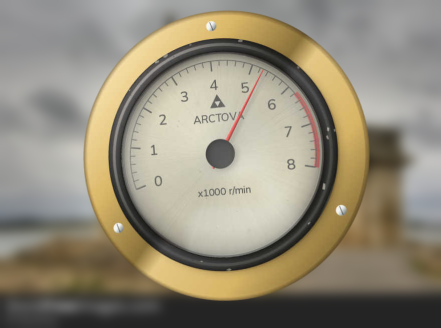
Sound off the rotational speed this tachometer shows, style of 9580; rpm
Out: 5300; rpm
